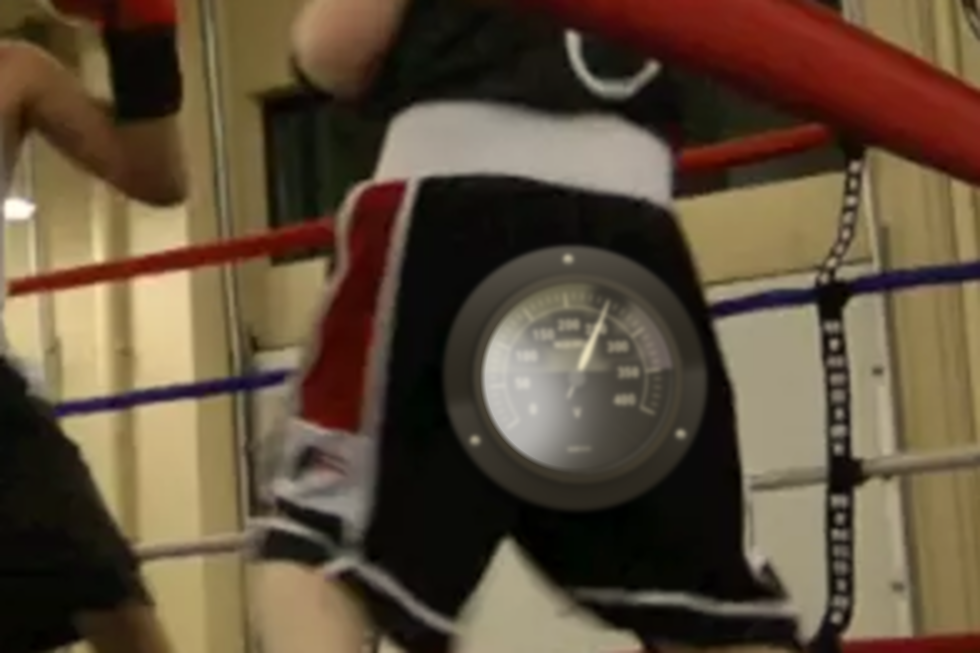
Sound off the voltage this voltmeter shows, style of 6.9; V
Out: 250; V
